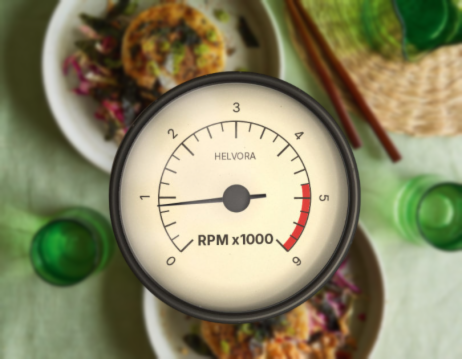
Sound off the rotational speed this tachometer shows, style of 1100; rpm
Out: 875; rpm
